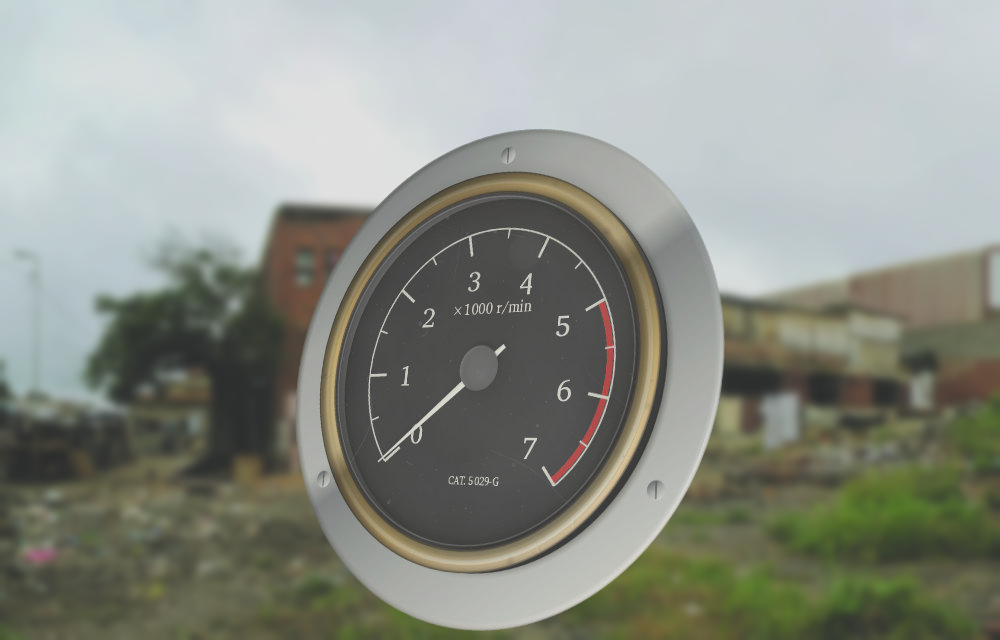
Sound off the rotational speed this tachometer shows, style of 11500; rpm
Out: 0; rpm
